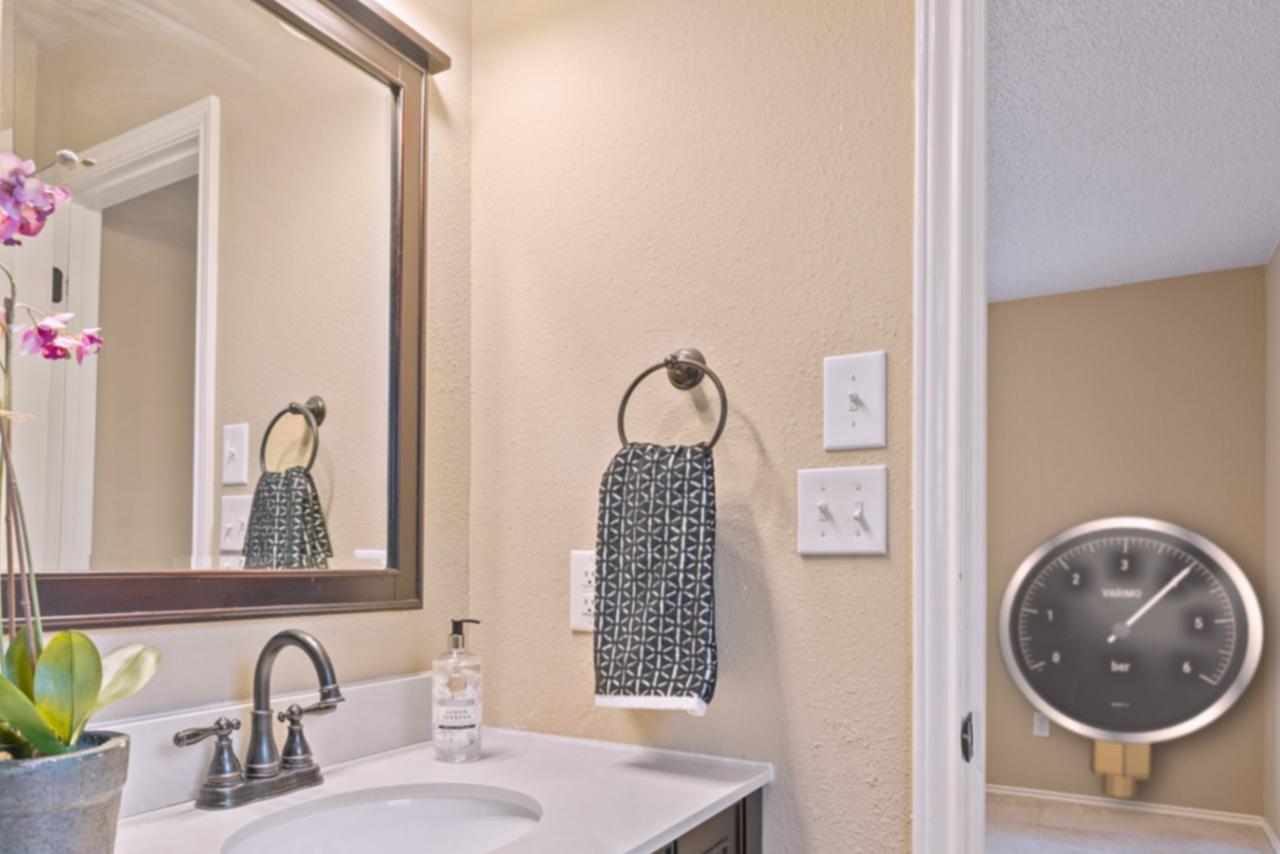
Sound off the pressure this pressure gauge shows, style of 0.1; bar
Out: 4; bar
